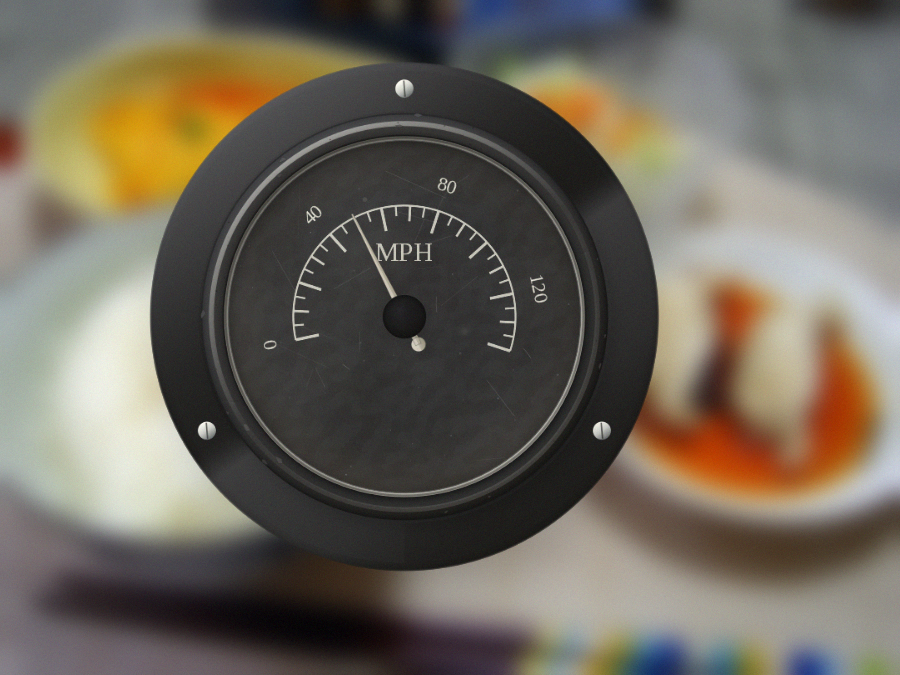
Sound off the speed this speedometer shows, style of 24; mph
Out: 50; mph
